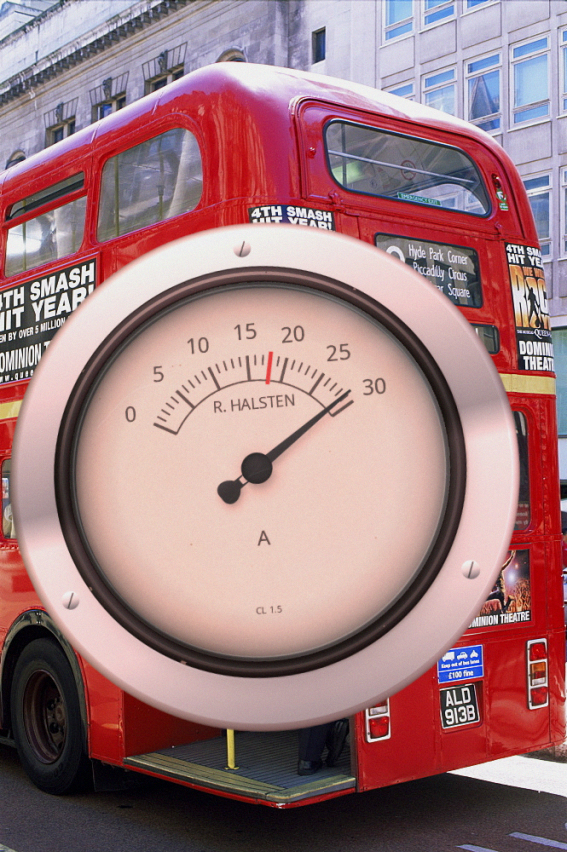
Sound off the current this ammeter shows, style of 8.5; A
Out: 29; A
